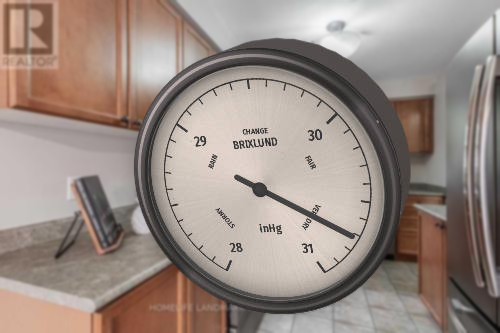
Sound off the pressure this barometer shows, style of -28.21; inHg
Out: 30.7; inHg
